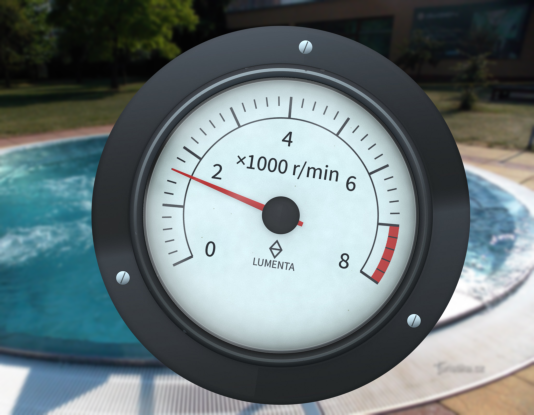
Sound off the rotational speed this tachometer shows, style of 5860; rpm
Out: 1600; rpm
